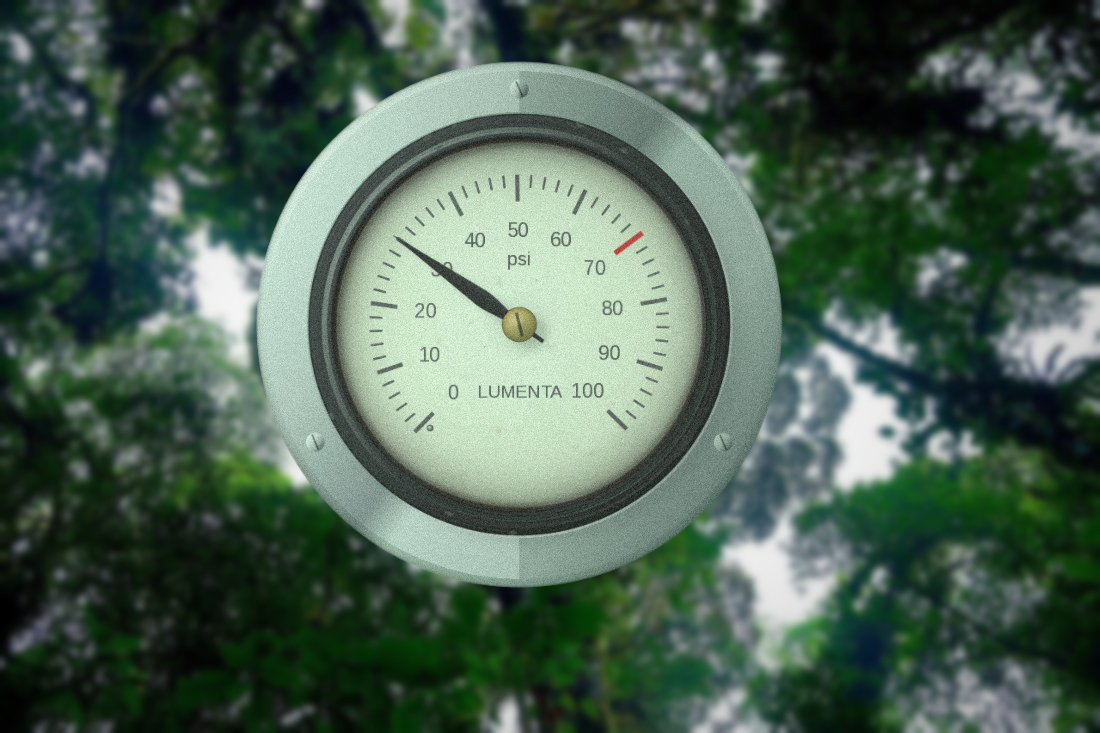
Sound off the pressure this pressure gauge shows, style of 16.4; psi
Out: 30; psi
